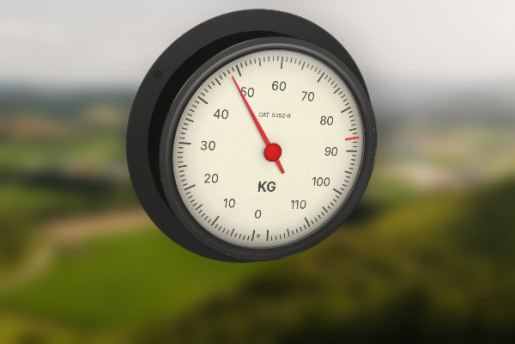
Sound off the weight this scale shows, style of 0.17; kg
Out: 48; kg
